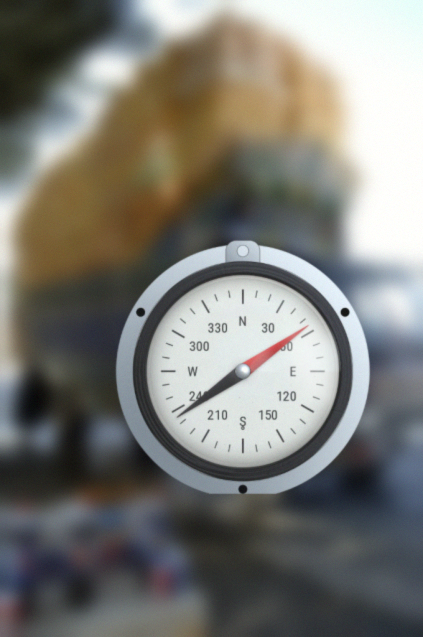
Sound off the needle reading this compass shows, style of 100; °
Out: 55; °
